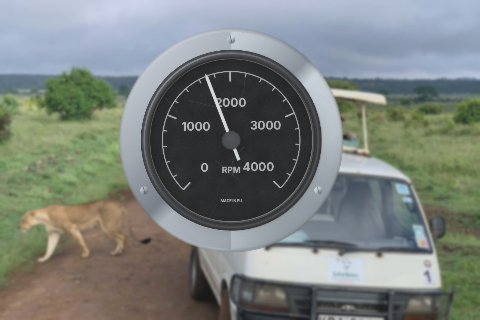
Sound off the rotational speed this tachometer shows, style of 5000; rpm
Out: 1700; rpm
